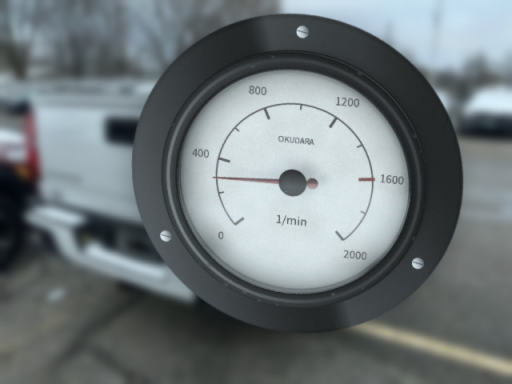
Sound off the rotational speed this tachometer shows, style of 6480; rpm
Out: 300; rpm
